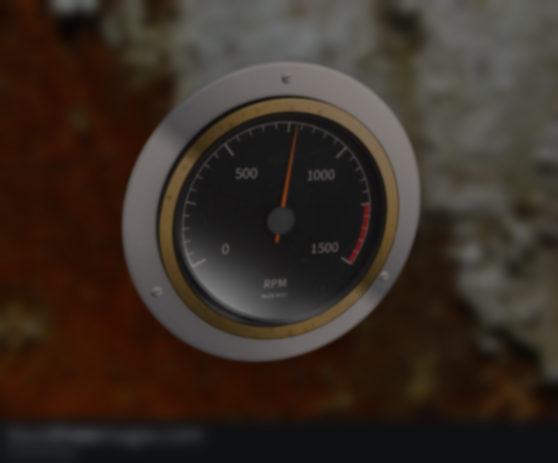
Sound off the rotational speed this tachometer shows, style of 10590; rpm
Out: 775; rpm
